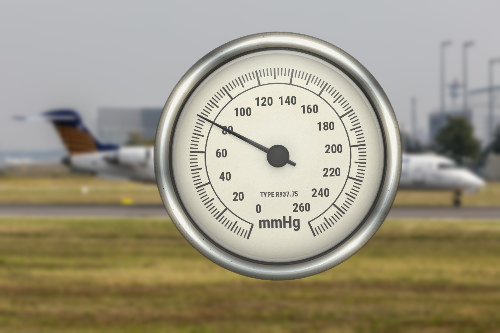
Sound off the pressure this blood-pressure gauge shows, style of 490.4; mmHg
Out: 80; mmHg
